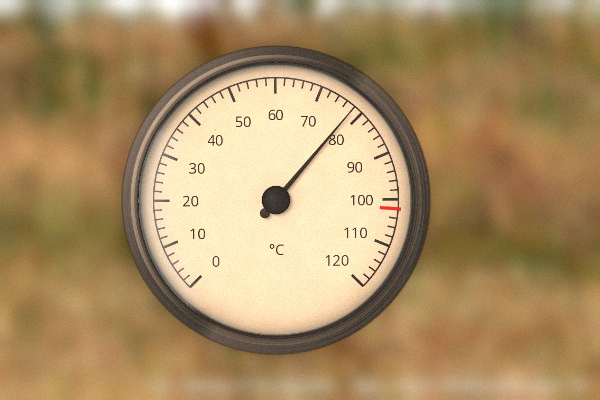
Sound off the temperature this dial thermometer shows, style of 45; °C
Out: 78; °C
